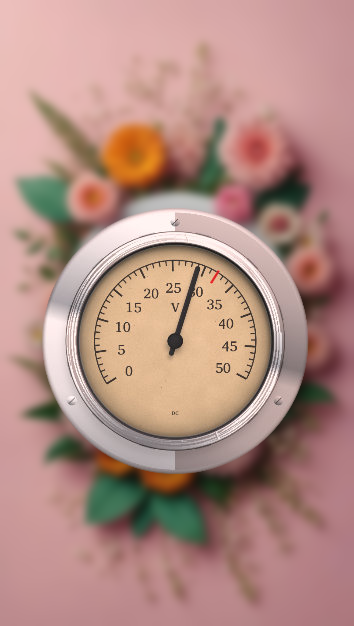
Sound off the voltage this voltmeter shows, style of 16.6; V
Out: 29; V
